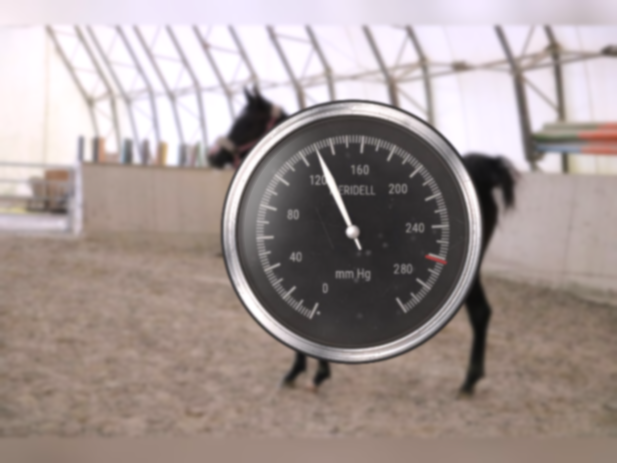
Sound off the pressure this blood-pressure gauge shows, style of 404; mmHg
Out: 130; mmHg
